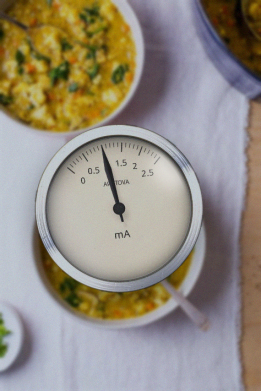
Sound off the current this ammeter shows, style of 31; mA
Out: 1; mA
